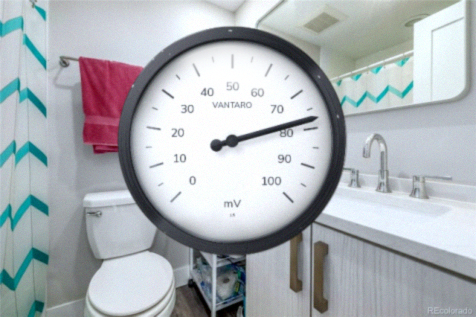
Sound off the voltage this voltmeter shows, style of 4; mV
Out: 77.5; mV
